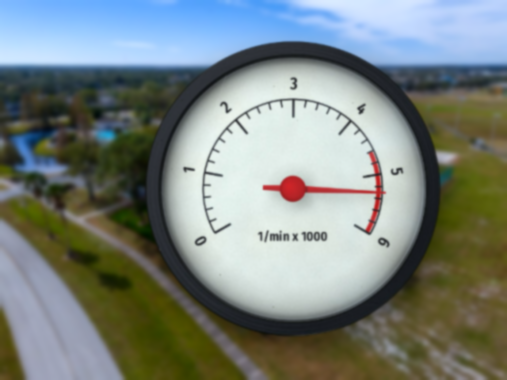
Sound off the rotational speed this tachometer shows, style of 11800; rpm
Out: 5300; rpm
